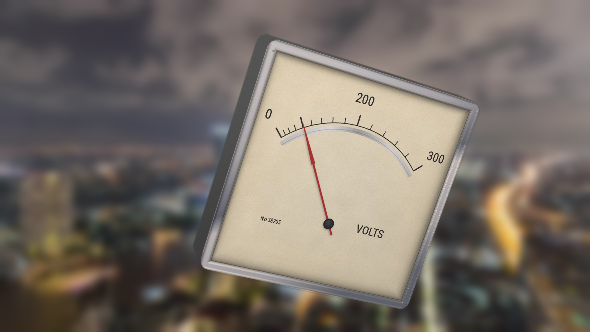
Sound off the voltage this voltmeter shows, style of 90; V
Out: 100; V
